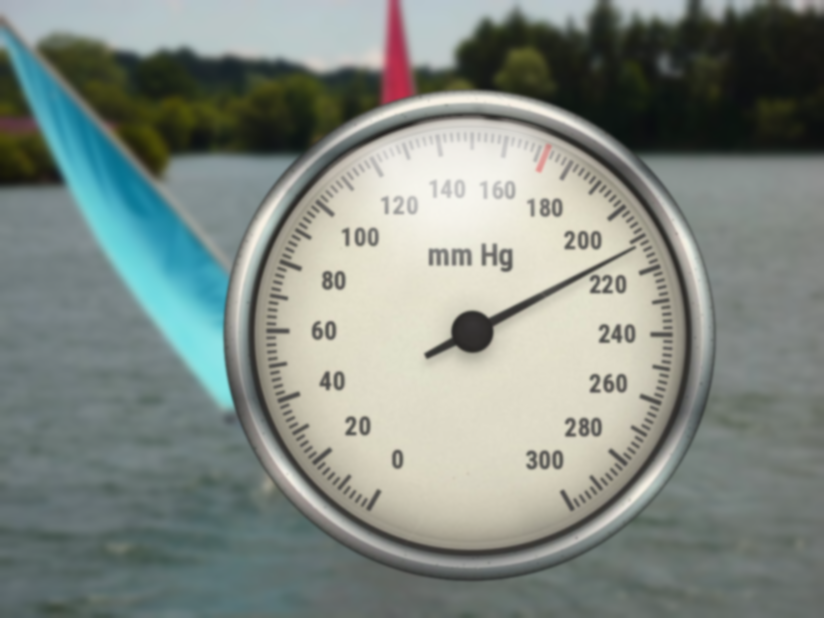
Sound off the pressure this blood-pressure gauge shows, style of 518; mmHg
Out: 212; mmHg
